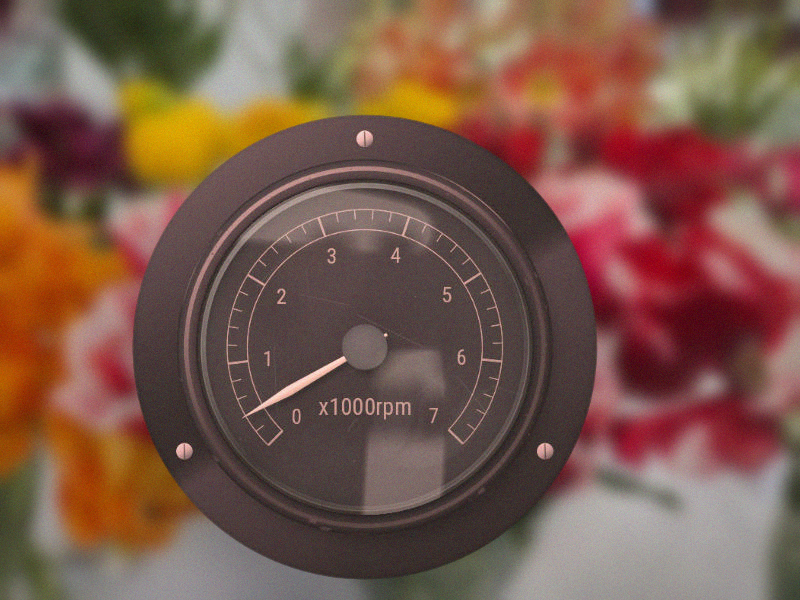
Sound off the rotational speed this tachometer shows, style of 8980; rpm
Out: 400; rpm
